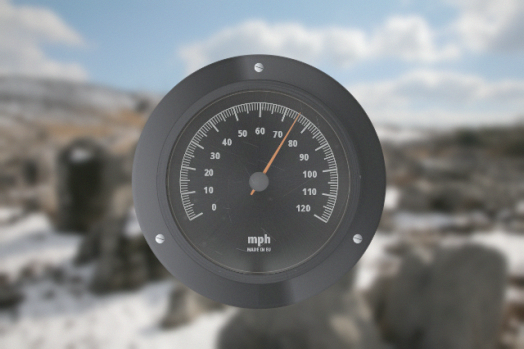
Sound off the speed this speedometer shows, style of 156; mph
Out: 75; mph
